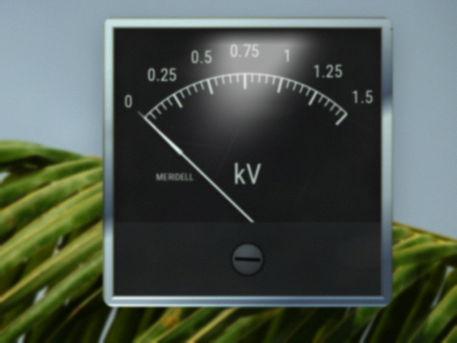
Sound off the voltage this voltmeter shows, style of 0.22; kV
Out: 0; kV
